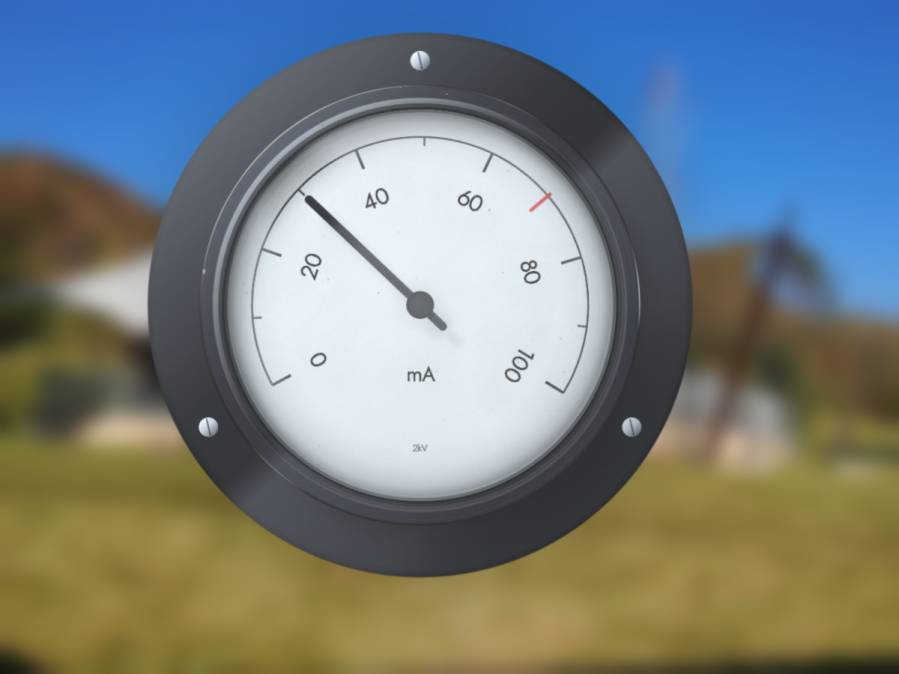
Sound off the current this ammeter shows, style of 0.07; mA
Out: 30; mA
